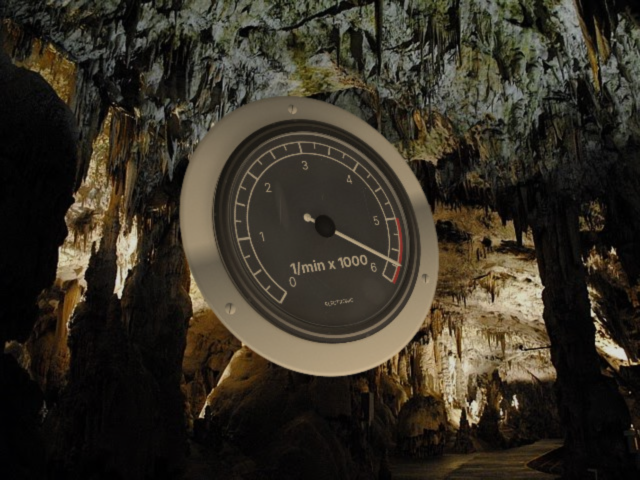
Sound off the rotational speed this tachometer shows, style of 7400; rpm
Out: 5750; rpm
